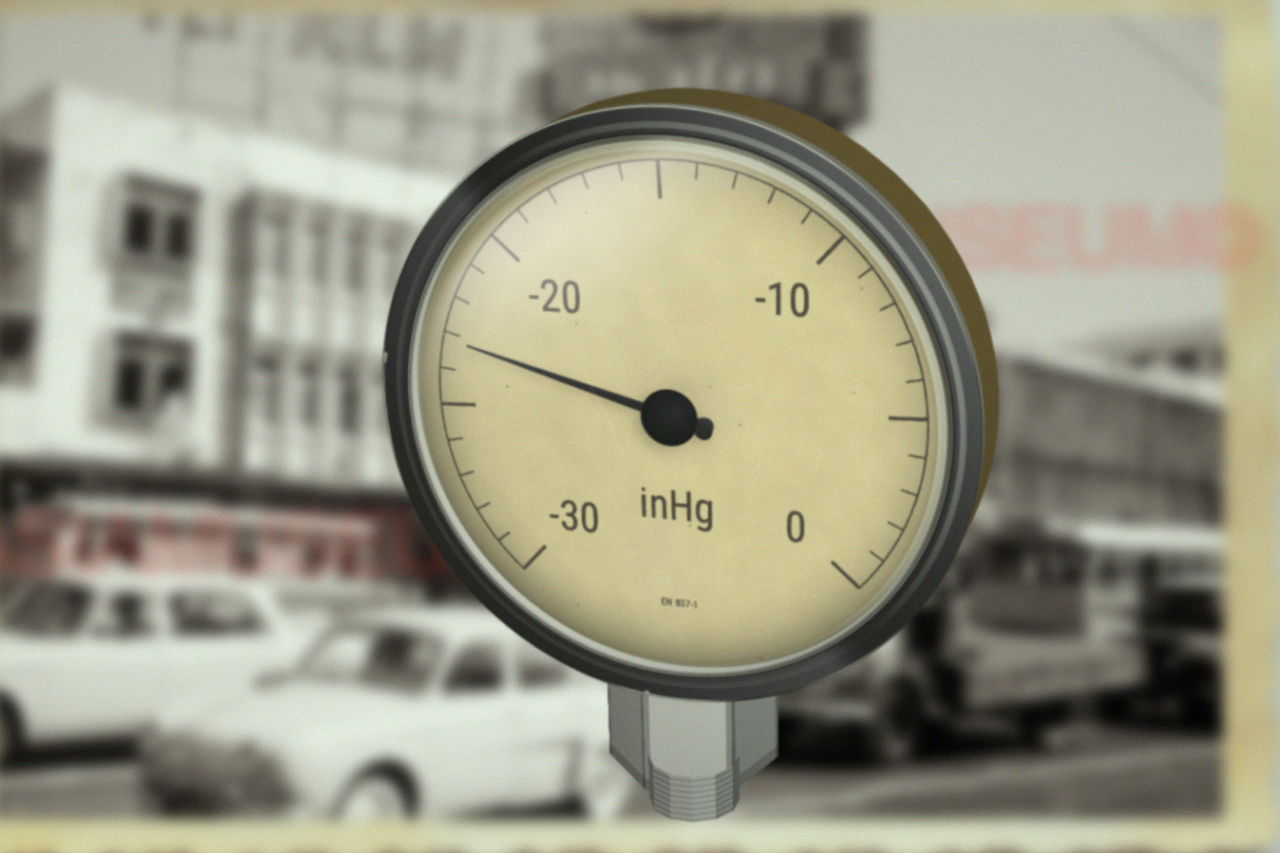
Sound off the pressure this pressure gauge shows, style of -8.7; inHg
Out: -23; inHg
